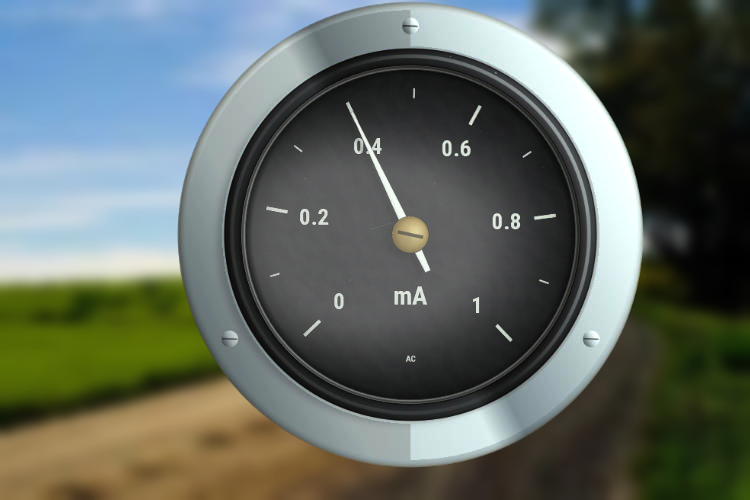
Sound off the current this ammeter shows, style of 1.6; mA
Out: 0.4; mA
